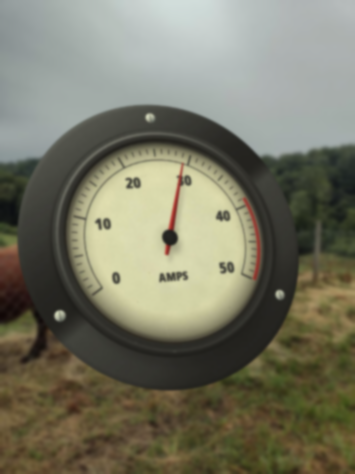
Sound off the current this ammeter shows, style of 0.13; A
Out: 29; A
